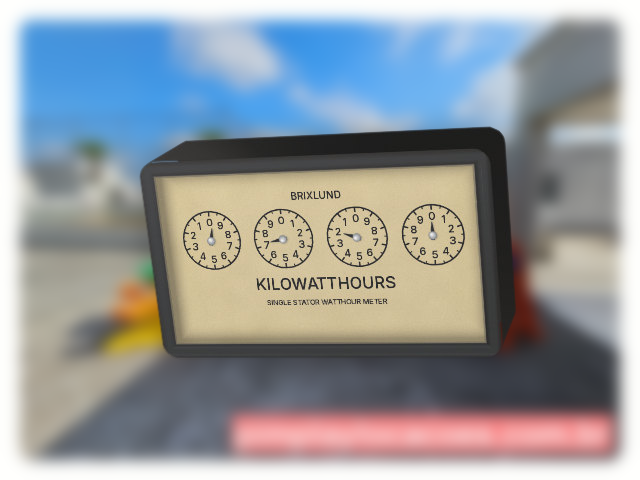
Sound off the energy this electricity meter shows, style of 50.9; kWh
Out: 9720; kWh
